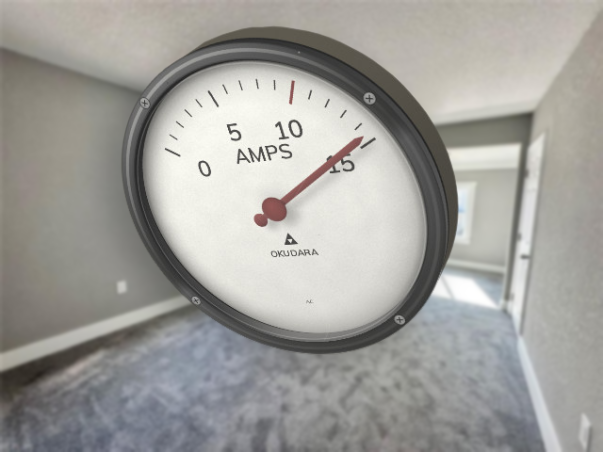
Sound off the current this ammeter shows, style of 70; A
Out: 14.5; A
